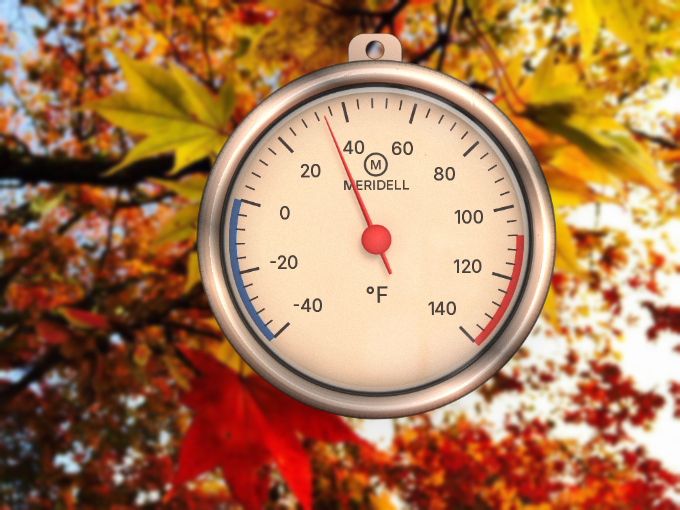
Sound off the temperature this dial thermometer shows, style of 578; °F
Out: 34; °F
